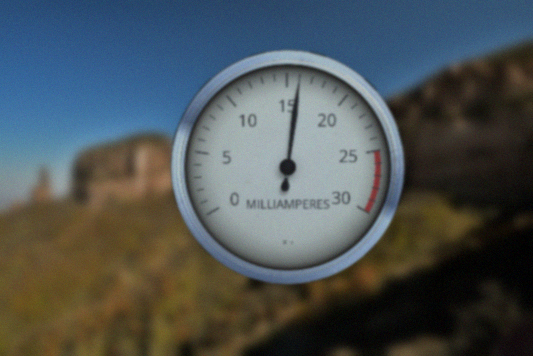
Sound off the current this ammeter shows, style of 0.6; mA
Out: 16; mA
